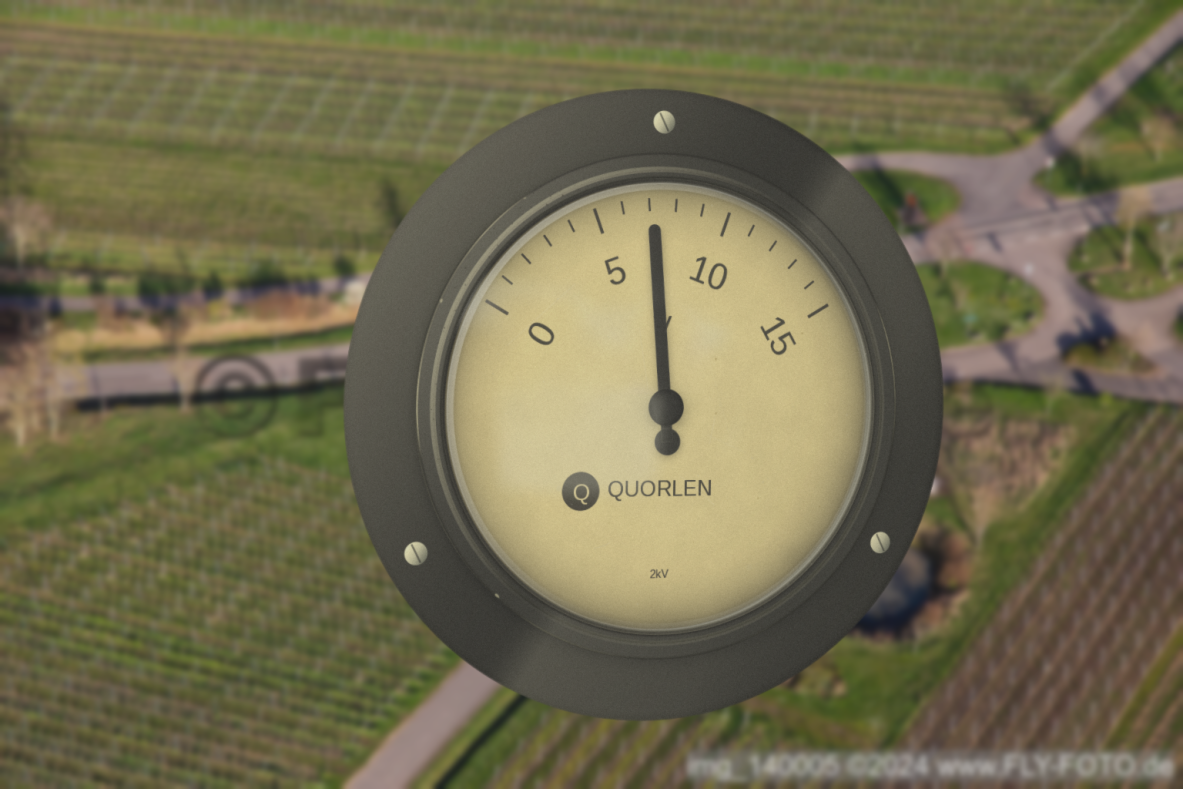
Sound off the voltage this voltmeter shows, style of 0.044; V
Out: 7; V
